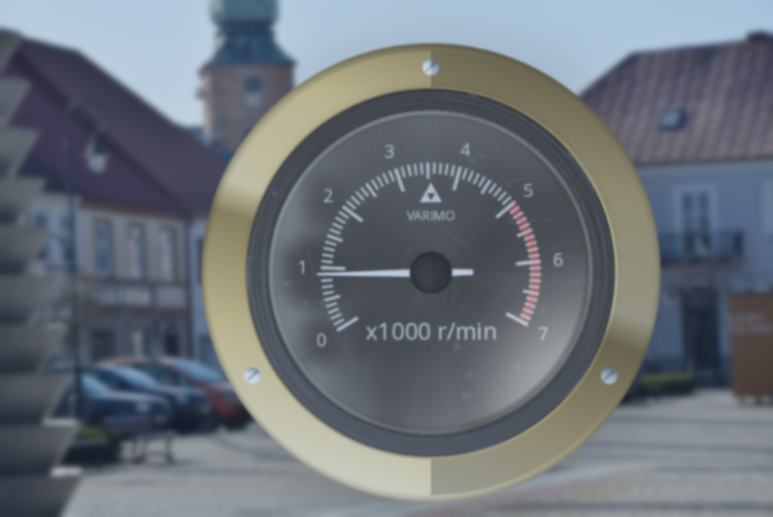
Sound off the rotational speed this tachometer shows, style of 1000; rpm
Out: 900; rpm
